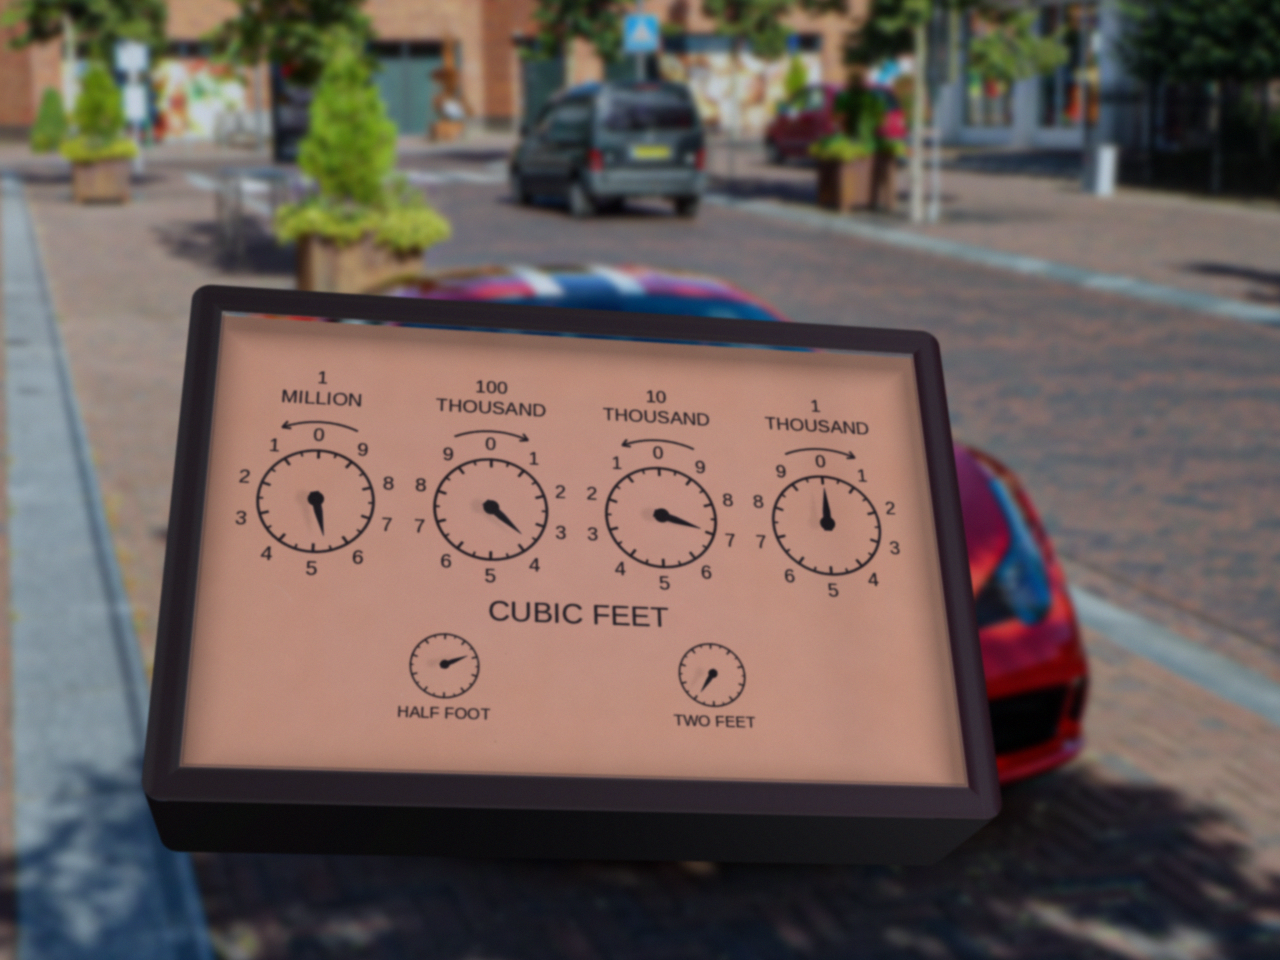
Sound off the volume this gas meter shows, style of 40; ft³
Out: 537000; ft³
